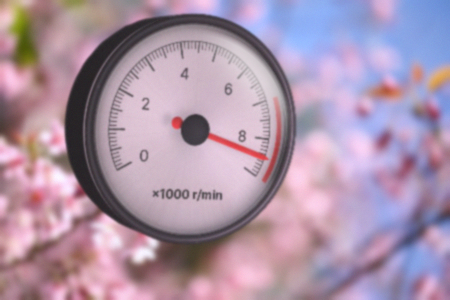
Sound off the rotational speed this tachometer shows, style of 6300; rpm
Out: 8500; rpm
